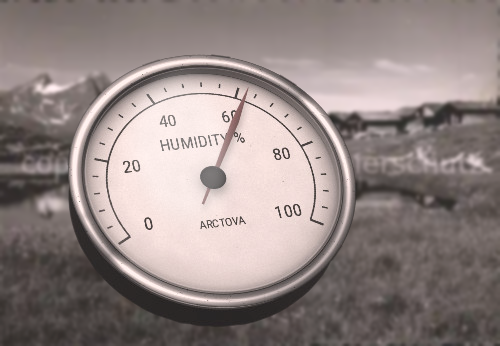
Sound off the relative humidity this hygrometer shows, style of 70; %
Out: 62; %
